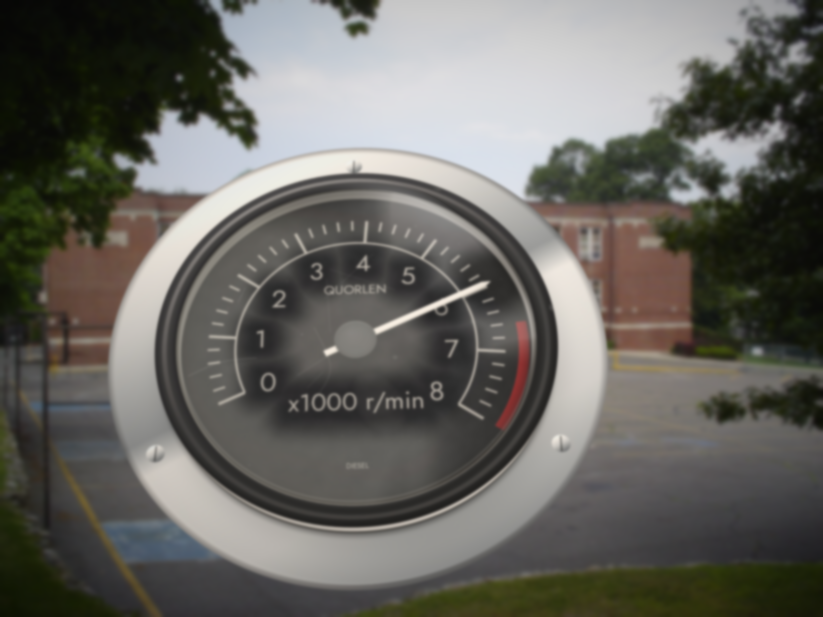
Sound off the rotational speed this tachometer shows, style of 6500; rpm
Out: 6000; rpm
